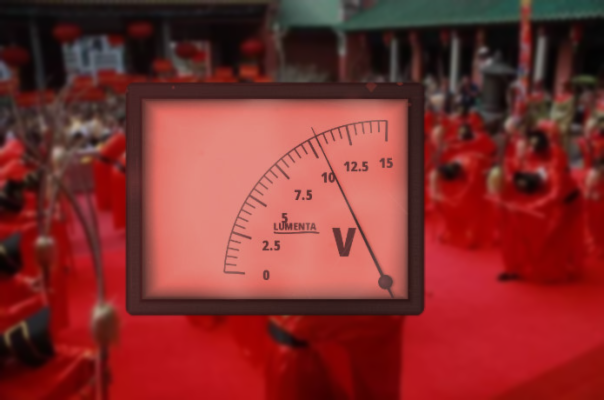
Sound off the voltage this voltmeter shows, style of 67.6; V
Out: 10.5; V
